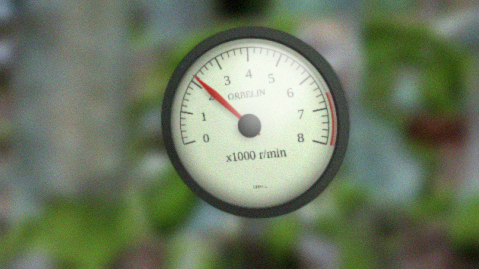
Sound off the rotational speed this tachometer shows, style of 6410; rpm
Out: 2200; rpm
